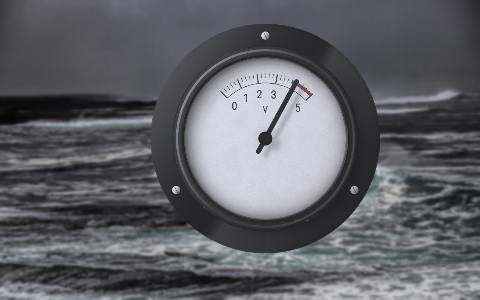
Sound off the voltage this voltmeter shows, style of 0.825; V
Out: 4; V
